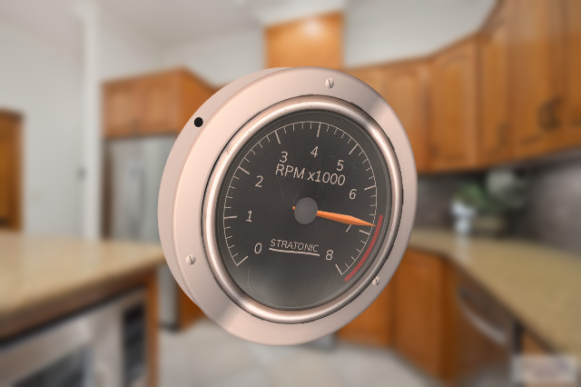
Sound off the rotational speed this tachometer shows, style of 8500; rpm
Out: 6800; rpm
